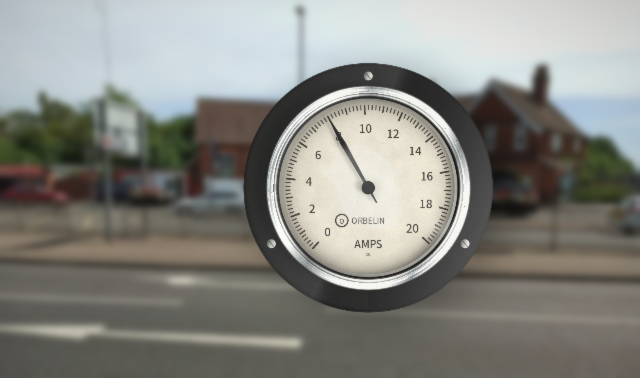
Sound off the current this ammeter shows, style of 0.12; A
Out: 8; A
